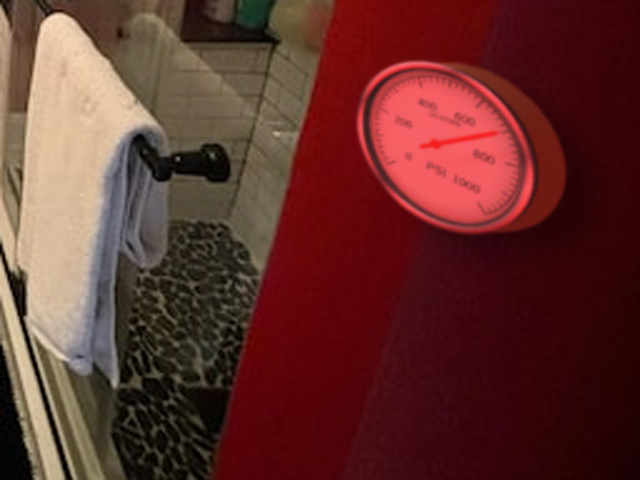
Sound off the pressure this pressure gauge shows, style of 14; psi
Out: 700; psi
